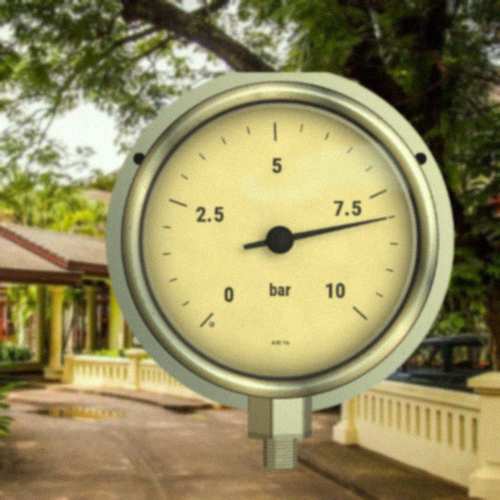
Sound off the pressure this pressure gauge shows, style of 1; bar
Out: 8; bar
